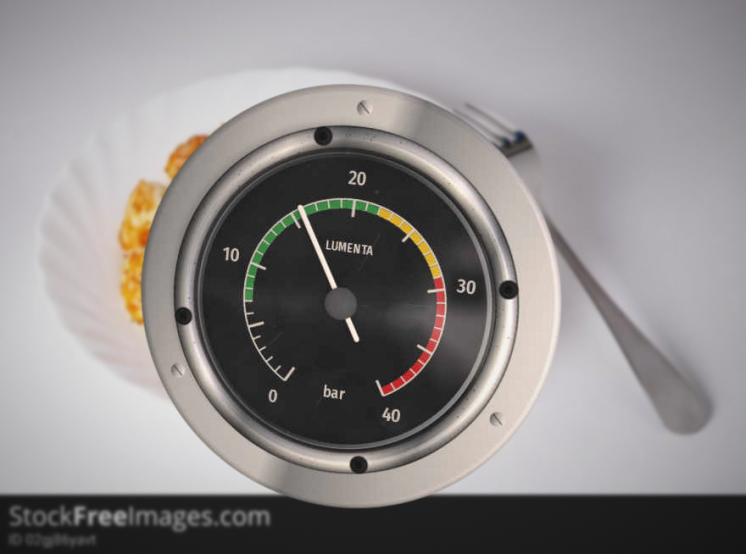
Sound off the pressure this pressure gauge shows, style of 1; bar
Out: 16; bar
